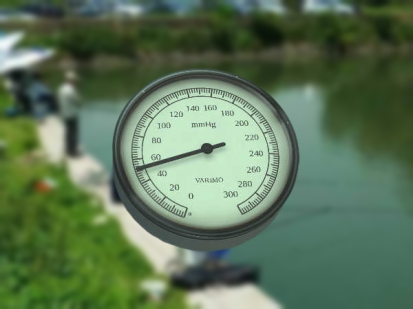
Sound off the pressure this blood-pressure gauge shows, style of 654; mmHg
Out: 50; mmHg
